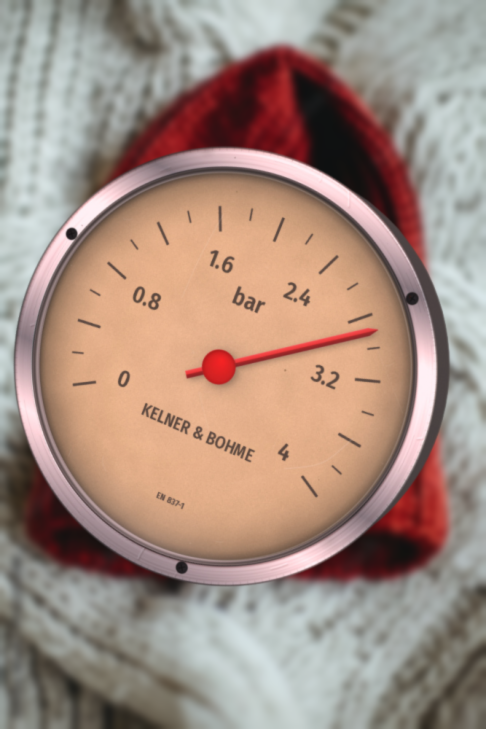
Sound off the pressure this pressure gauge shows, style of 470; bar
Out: 2.9; bar
